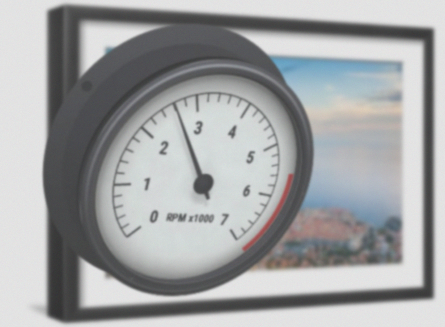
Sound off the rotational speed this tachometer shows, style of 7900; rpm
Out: 2600; rpm
